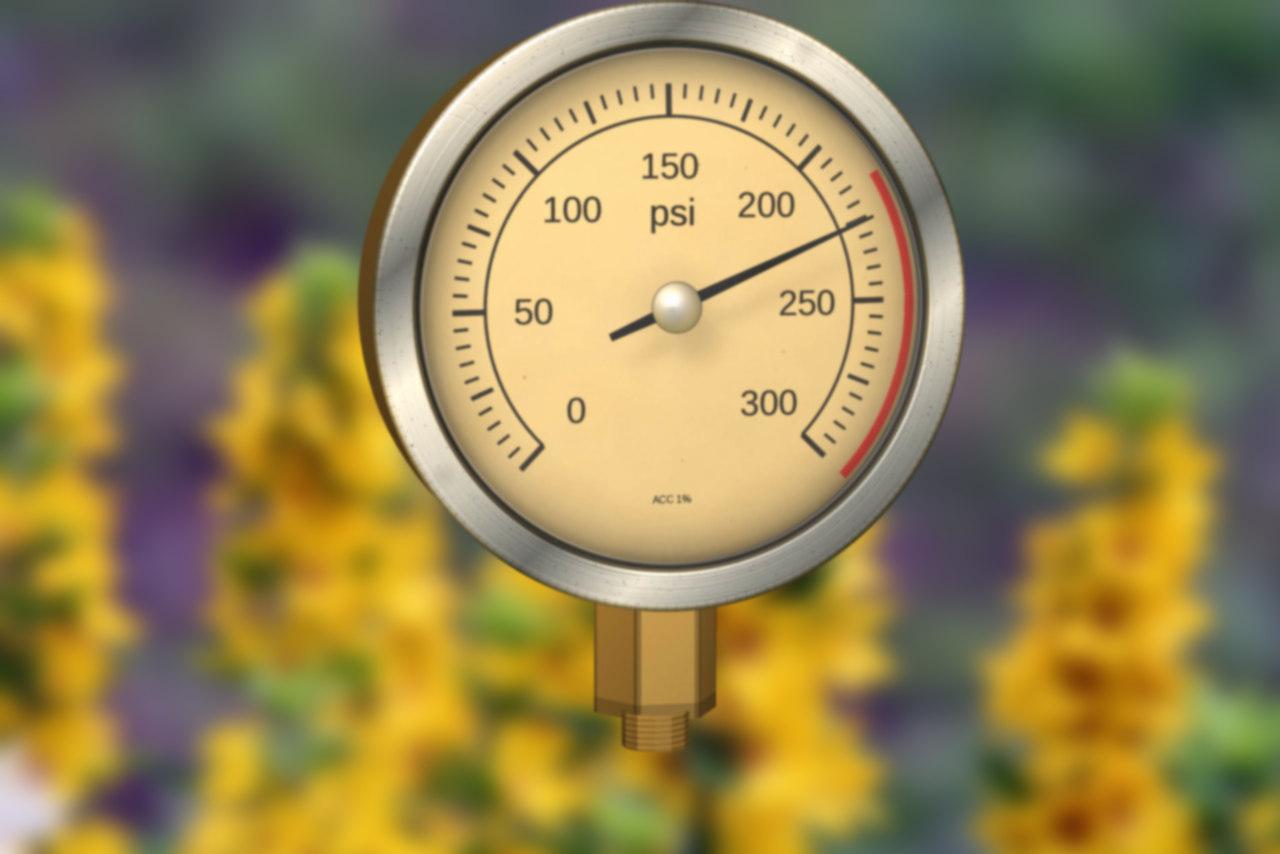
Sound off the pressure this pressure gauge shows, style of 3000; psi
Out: 225; psi
